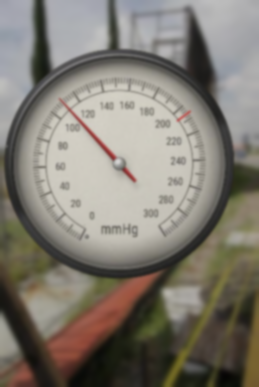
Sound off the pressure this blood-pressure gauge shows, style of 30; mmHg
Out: 110; mmHg
